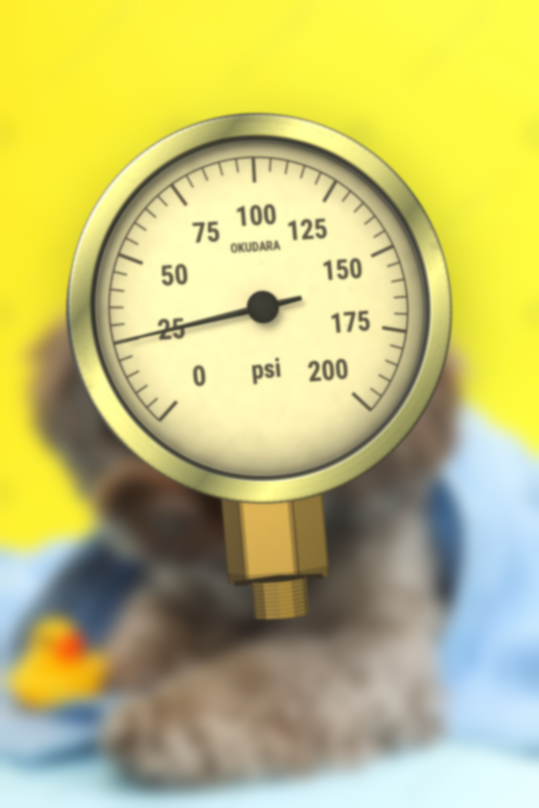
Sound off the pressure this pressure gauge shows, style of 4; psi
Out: 25; psi
